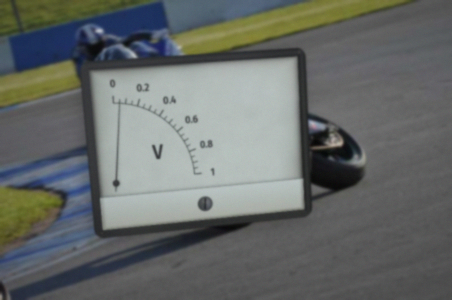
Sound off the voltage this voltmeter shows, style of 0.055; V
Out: 0.05; V
